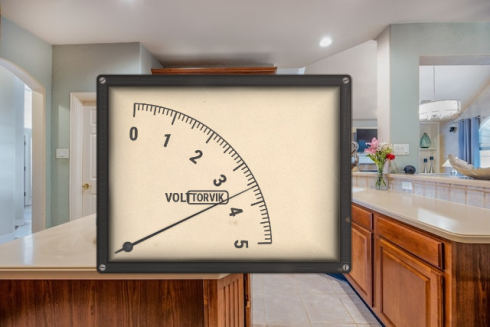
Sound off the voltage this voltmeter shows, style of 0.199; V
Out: 3.6; V
